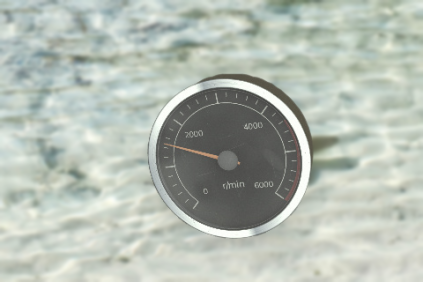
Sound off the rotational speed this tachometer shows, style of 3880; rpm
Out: 1500; rpm
